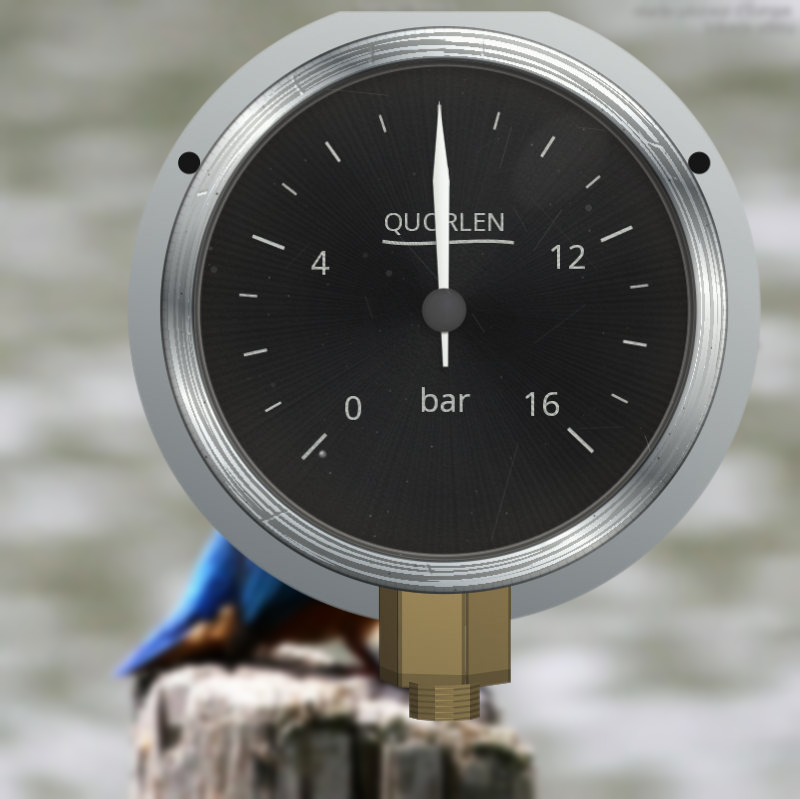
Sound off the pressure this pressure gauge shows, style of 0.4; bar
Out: 8; bar
